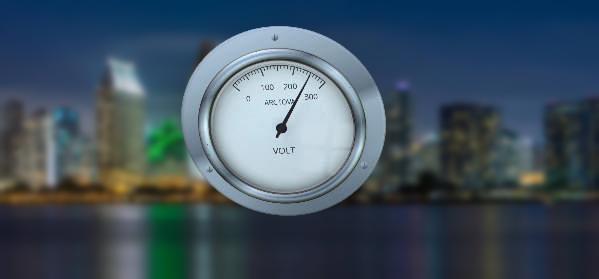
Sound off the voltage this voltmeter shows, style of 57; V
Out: 250; V
